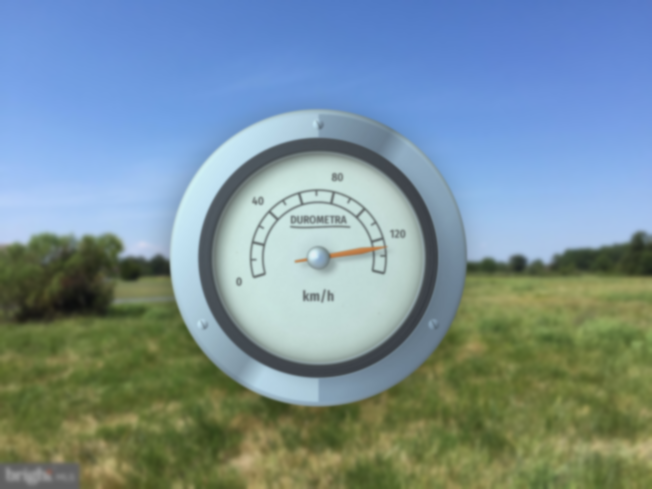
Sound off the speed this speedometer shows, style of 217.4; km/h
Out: 125; km/h
